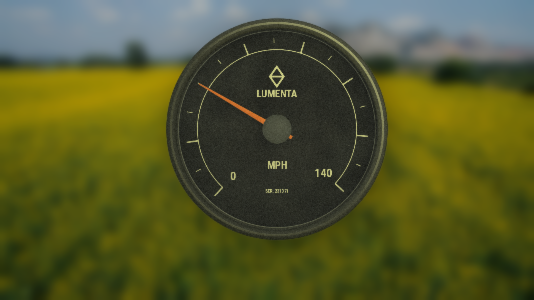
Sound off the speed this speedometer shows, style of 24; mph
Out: 40; mph
